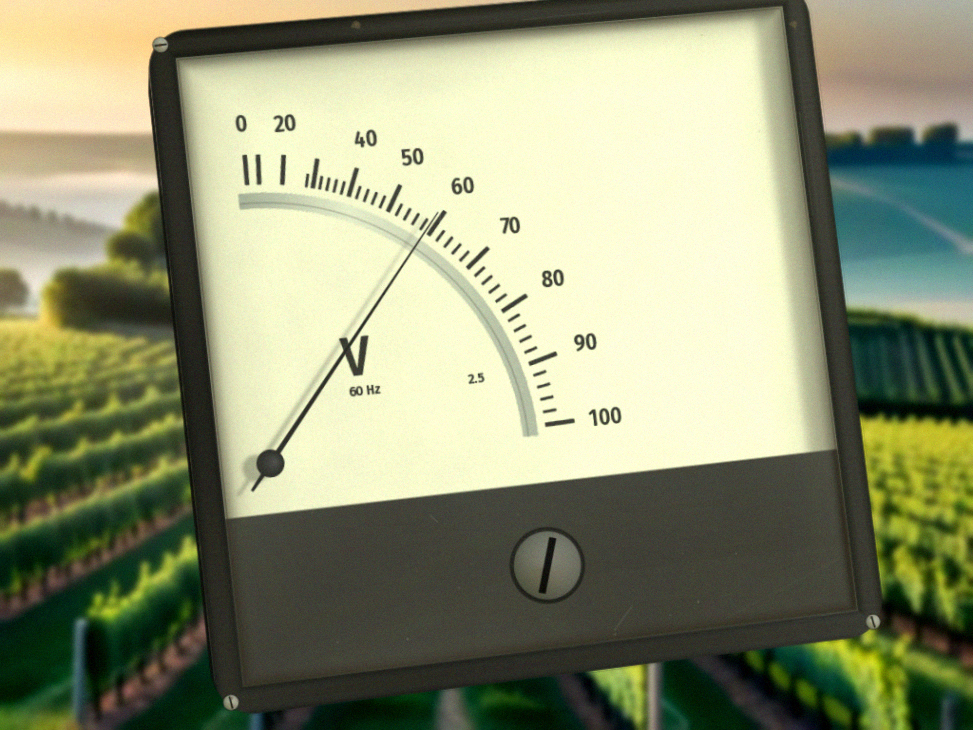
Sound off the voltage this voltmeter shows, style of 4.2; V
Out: 59; V
